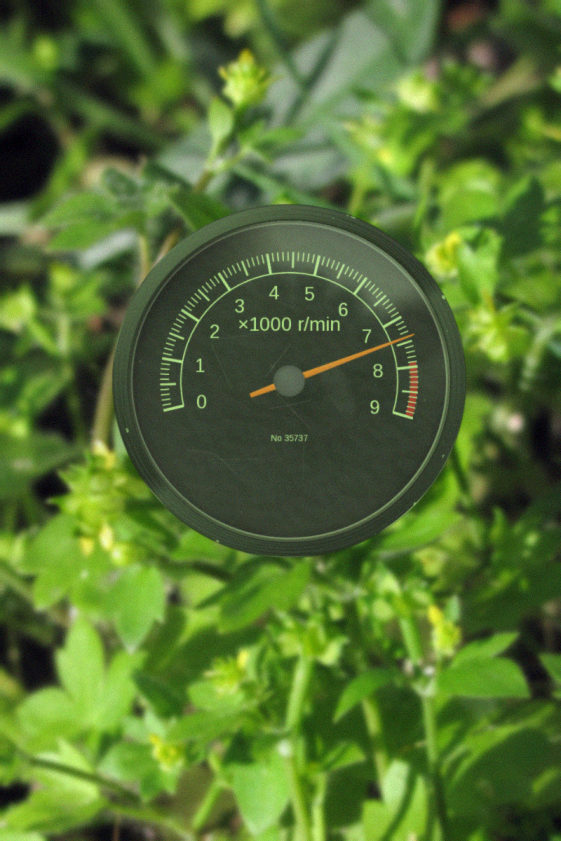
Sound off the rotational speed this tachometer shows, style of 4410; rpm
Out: 7400; rpm
